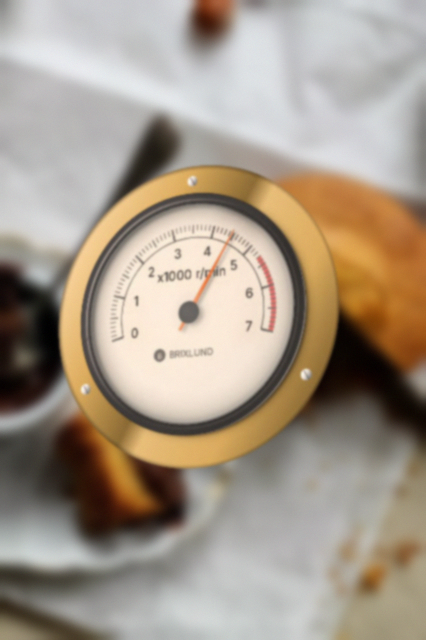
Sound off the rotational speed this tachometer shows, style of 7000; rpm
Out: 4500; rpm
